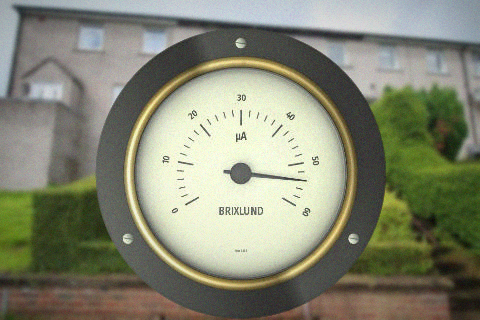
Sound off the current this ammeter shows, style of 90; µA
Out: 54; µA
